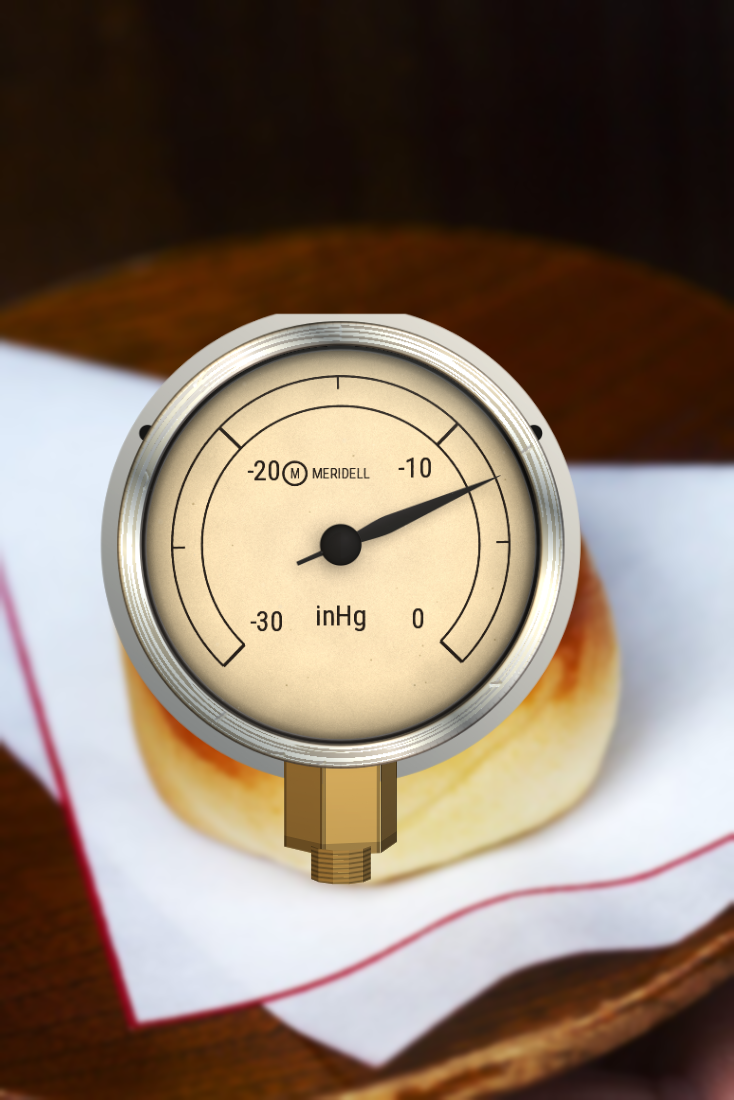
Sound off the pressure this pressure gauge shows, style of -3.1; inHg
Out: -7.5; inHg
